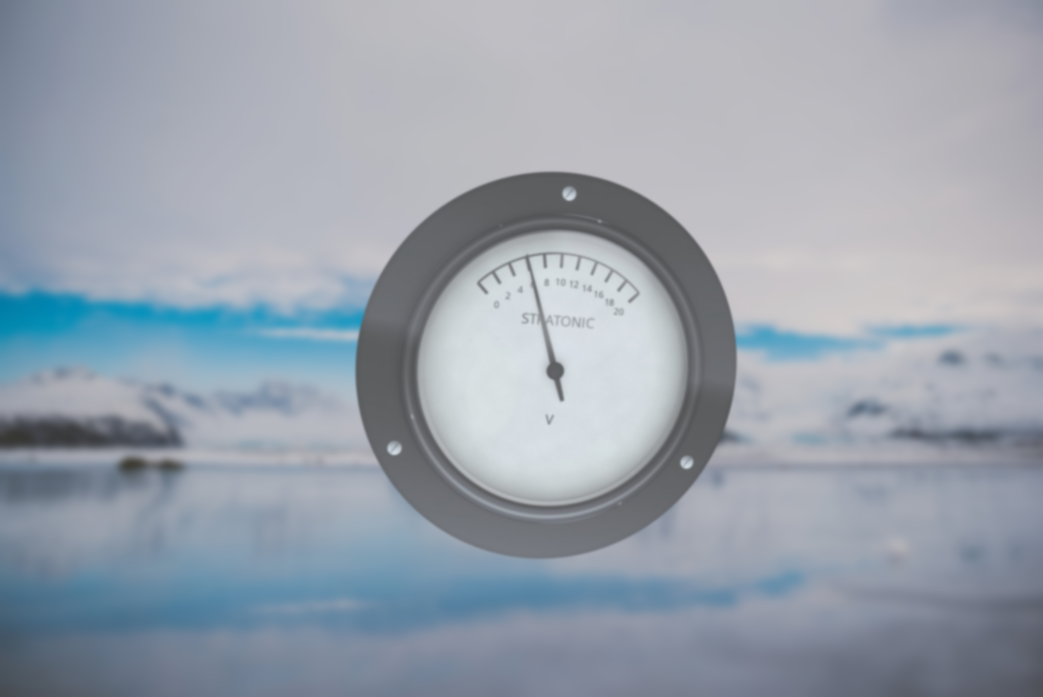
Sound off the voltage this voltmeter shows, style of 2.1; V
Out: 6; V
